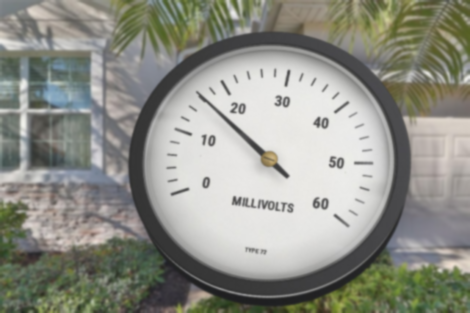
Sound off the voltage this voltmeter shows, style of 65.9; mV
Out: 16; mV
